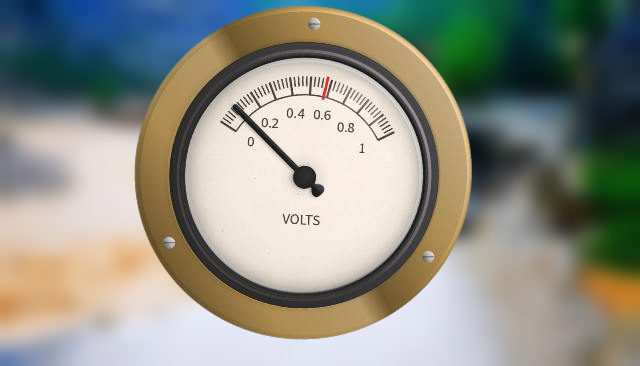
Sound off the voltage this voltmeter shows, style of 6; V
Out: 0.1; V
